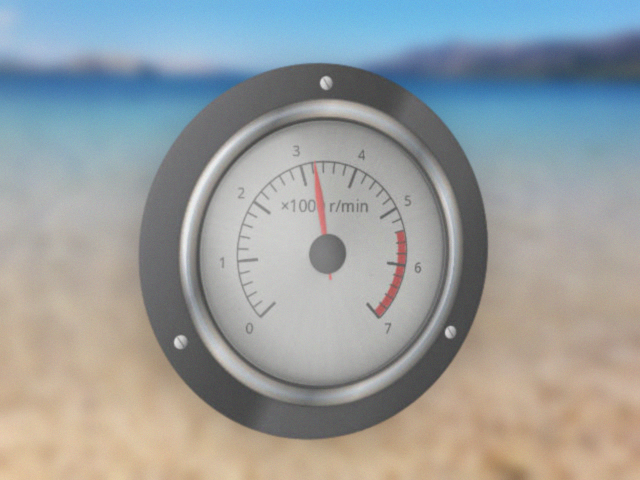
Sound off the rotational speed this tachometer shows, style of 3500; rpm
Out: 3200; rpm
